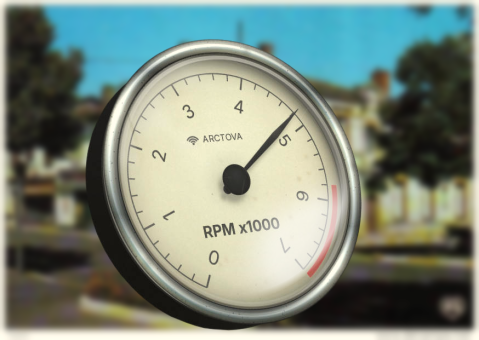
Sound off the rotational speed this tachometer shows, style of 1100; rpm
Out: 4800; rpm
